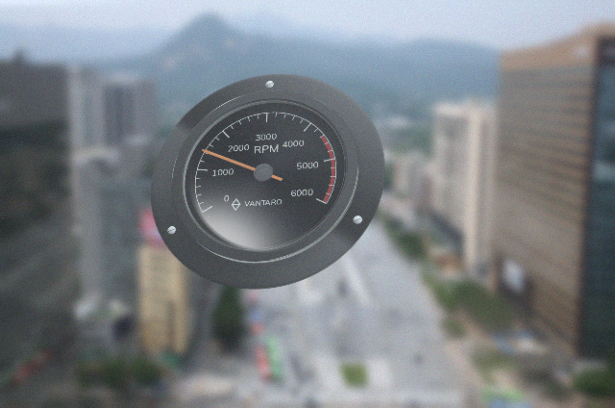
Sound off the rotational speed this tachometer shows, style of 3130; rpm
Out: 1400; rpm
